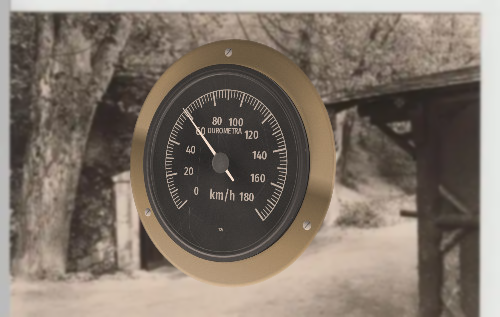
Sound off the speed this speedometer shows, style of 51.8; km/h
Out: 60; km/h
